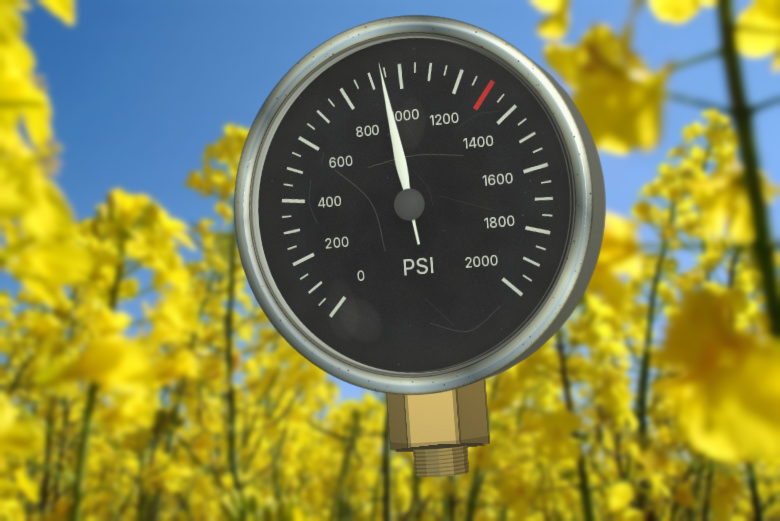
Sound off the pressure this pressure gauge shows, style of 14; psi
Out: 950; psi
